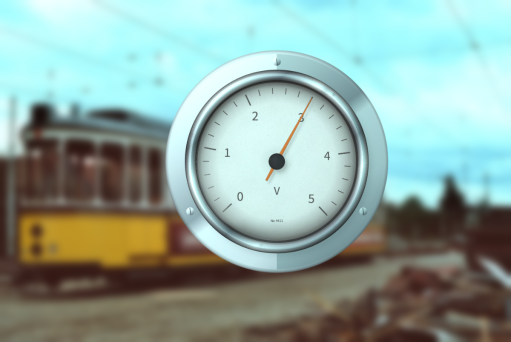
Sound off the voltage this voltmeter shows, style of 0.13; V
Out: 3; V
